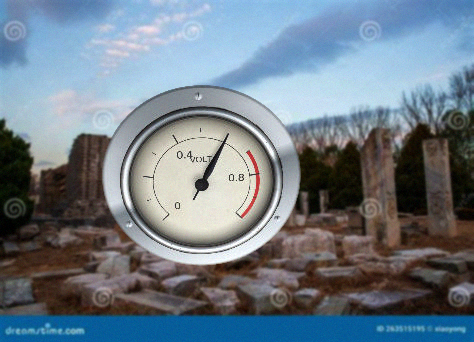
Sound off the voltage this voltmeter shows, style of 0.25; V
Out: 0.6; V
